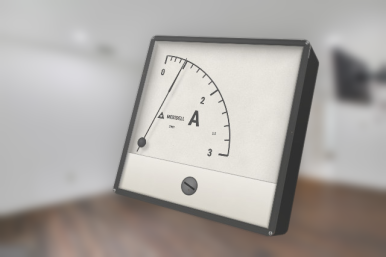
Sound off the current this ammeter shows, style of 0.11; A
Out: 1; A
